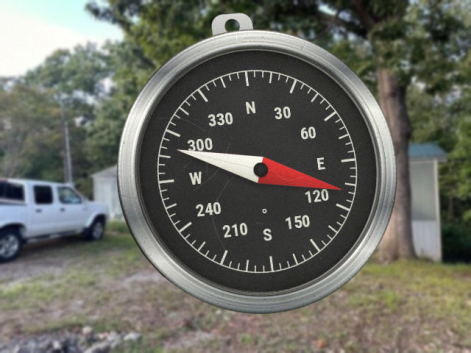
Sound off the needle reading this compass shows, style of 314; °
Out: 110; °
